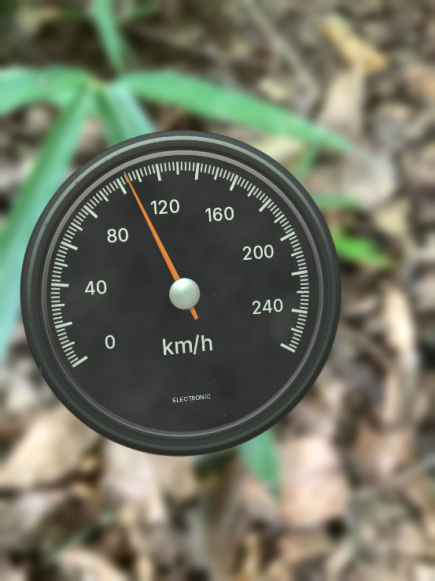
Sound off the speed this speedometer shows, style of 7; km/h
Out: 104; km/h
